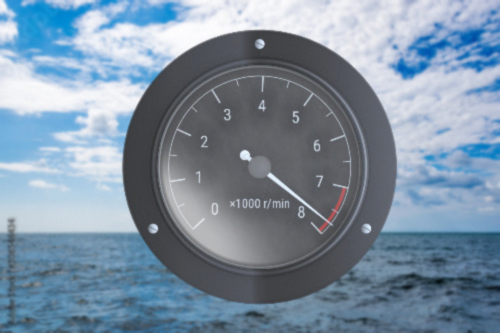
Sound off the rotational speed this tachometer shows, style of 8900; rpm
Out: 7750; rpm
